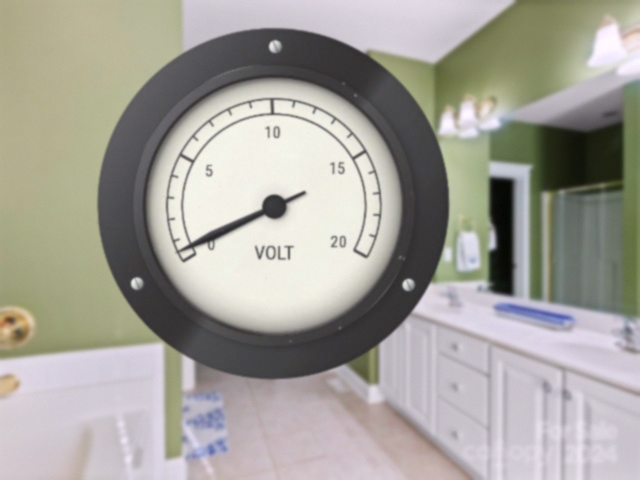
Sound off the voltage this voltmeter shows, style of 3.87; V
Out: 0.5; V
